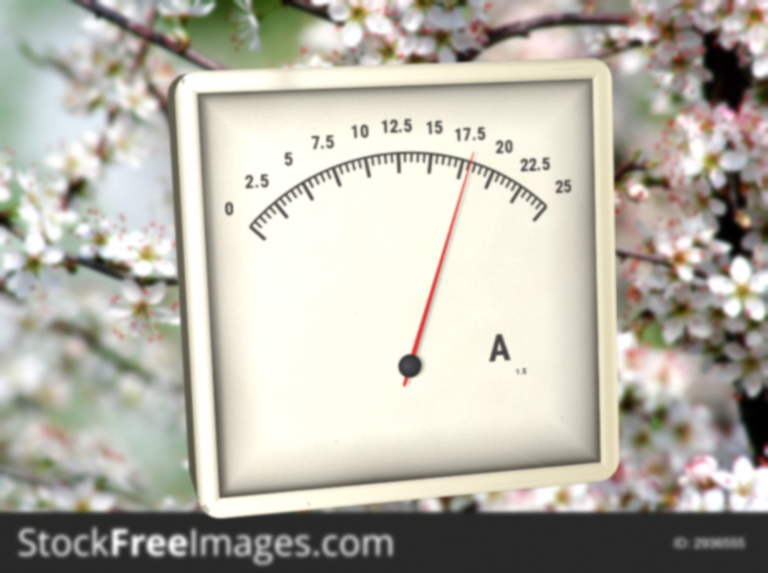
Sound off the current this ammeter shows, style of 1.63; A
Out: 18; A
